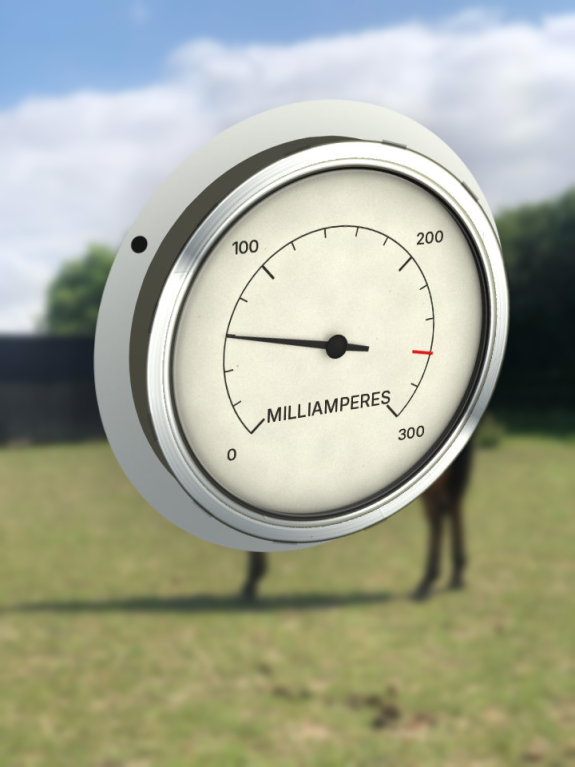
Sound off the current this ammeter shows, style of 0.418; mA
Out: 60; mA
